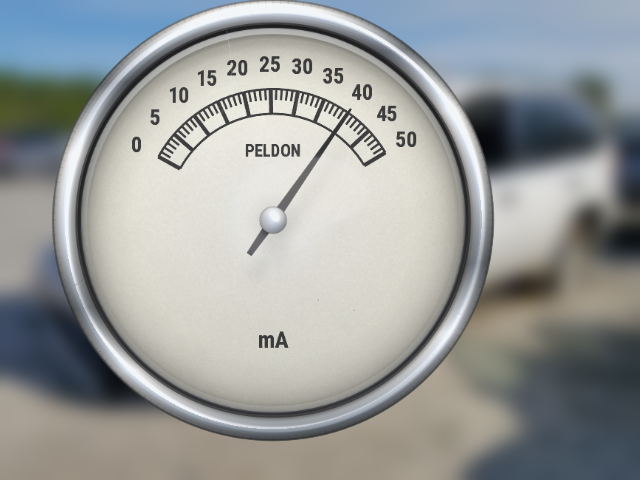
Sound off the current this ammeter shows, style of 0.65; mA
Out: 40; mA
